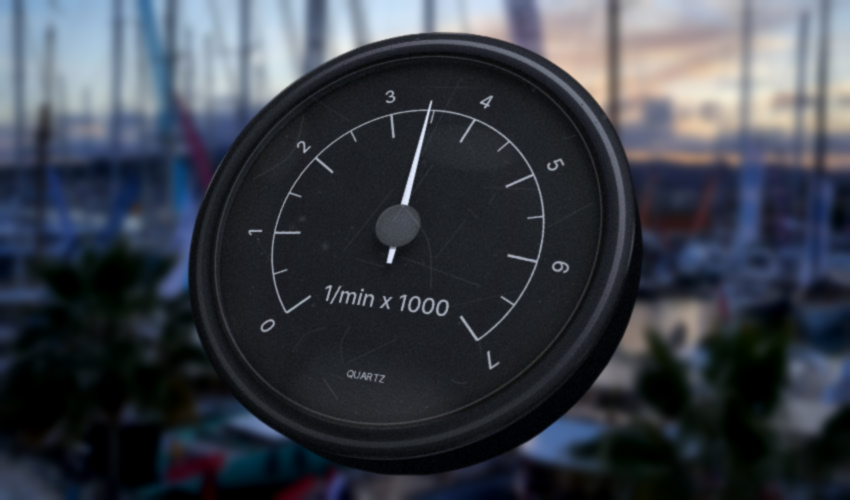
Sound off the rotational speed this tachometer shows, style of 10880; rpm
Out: 3500; rpm
